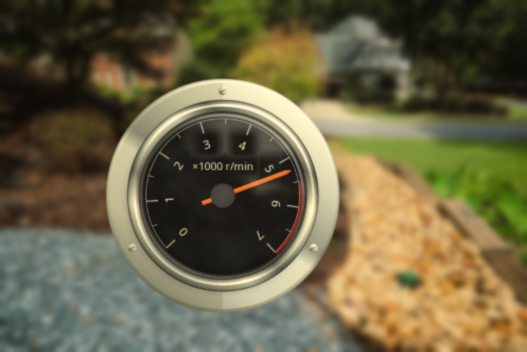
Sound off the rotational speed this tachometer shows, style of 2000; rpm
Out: 5250; rpm
